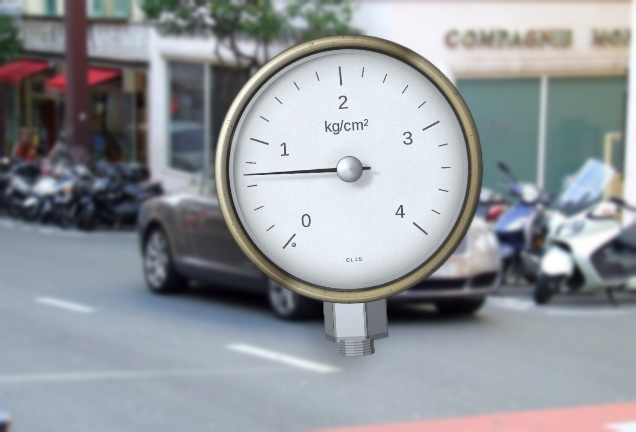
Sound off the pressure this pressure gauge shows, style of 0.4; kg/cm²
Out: 0.7; kg/cm²
